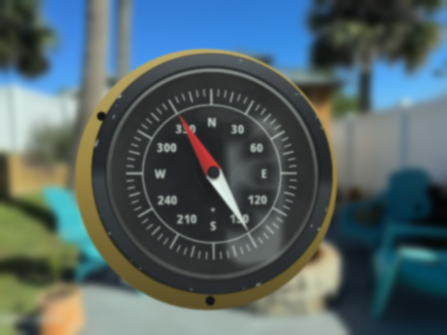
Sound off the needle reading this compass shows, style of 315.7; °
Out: 330; °
